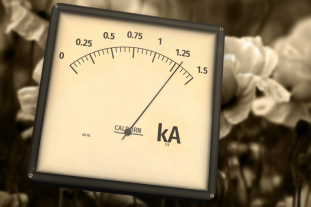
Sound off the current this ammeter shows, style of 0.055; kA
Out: 1.3; kA
